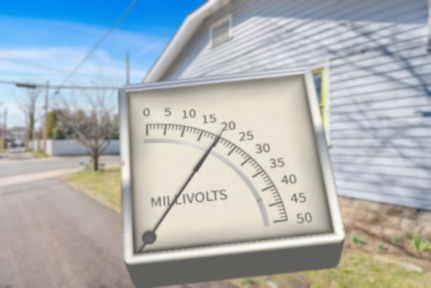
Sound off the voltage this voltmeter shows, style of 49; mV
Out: 20; mV
